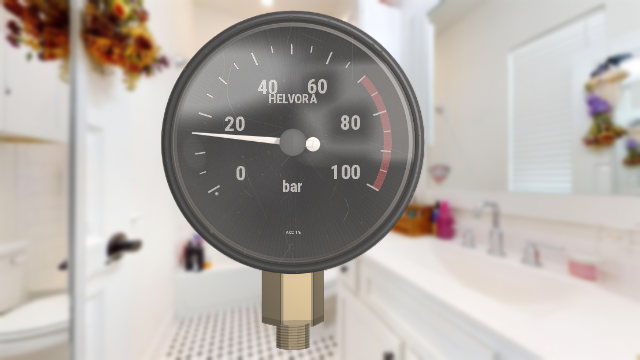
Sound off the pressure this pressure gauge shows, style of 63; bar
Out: 15; bar
